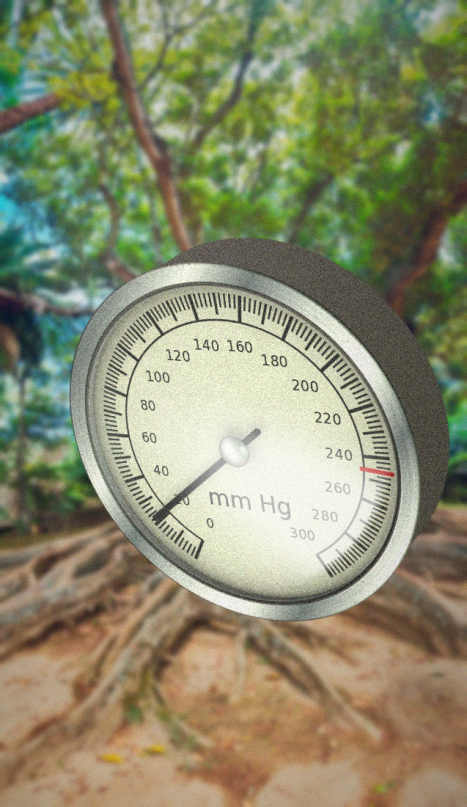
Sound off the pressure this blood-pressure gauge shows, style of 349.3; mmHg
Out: 22; mmHg
